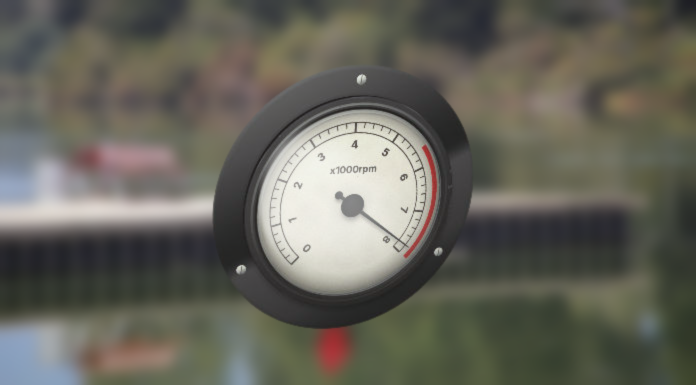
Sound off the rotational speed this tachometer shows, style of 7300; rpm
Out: 7800; rpm
